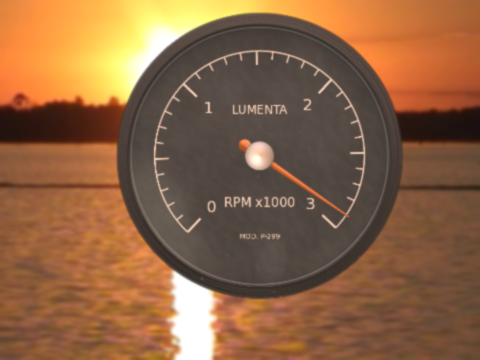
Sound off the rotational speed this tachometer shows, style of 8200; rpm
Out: 2900; rpm
